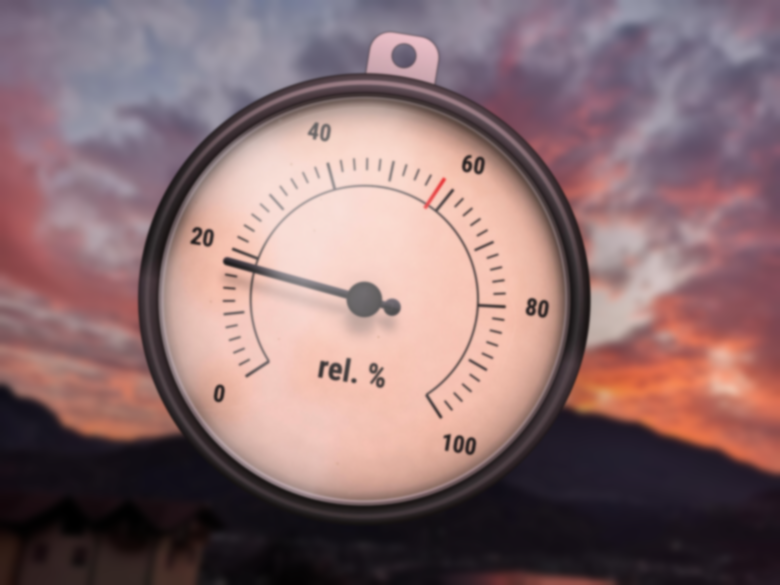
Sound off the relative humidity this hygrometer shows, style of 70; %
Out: 18; %
